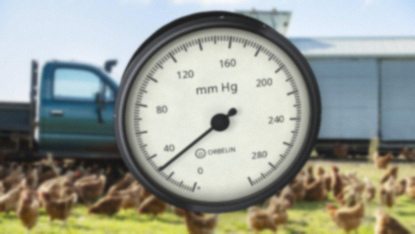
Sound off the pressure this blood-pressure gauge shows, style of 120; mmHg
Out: 30; mmHg
